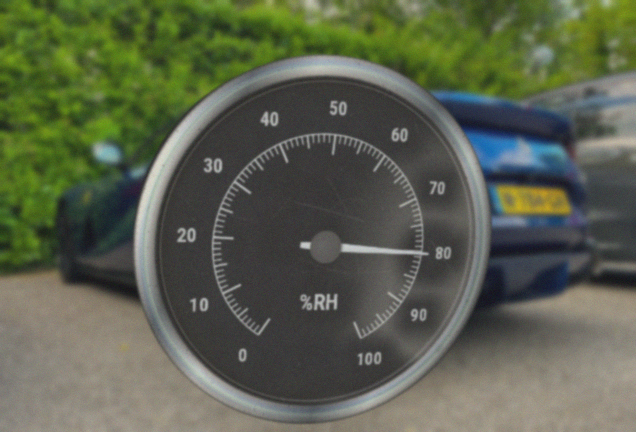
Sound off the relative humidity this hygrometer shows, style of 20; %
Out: 80; %
